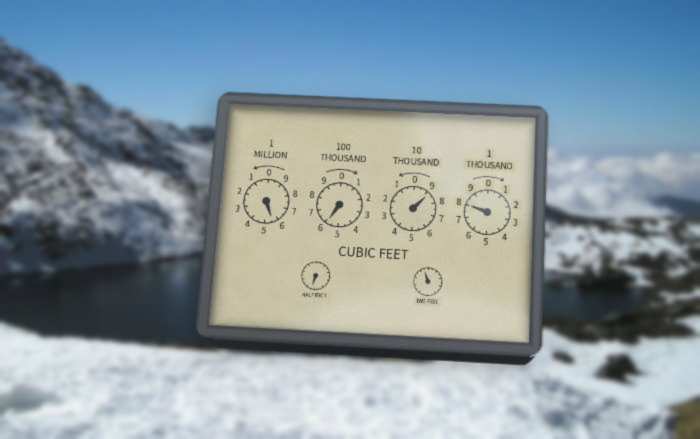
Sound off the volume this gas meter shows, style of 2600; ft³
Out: 558800; ft³
